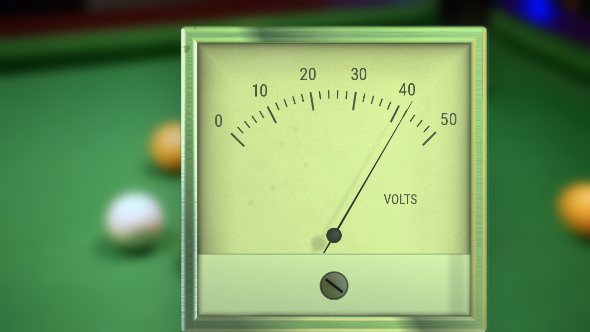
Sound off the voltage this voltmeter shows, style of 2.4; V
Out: 42; V
